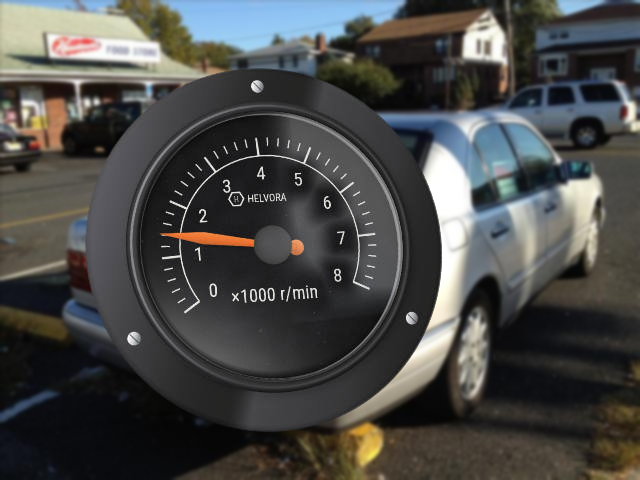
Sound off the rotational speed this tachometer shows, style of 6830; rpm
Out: 1400; rpm
